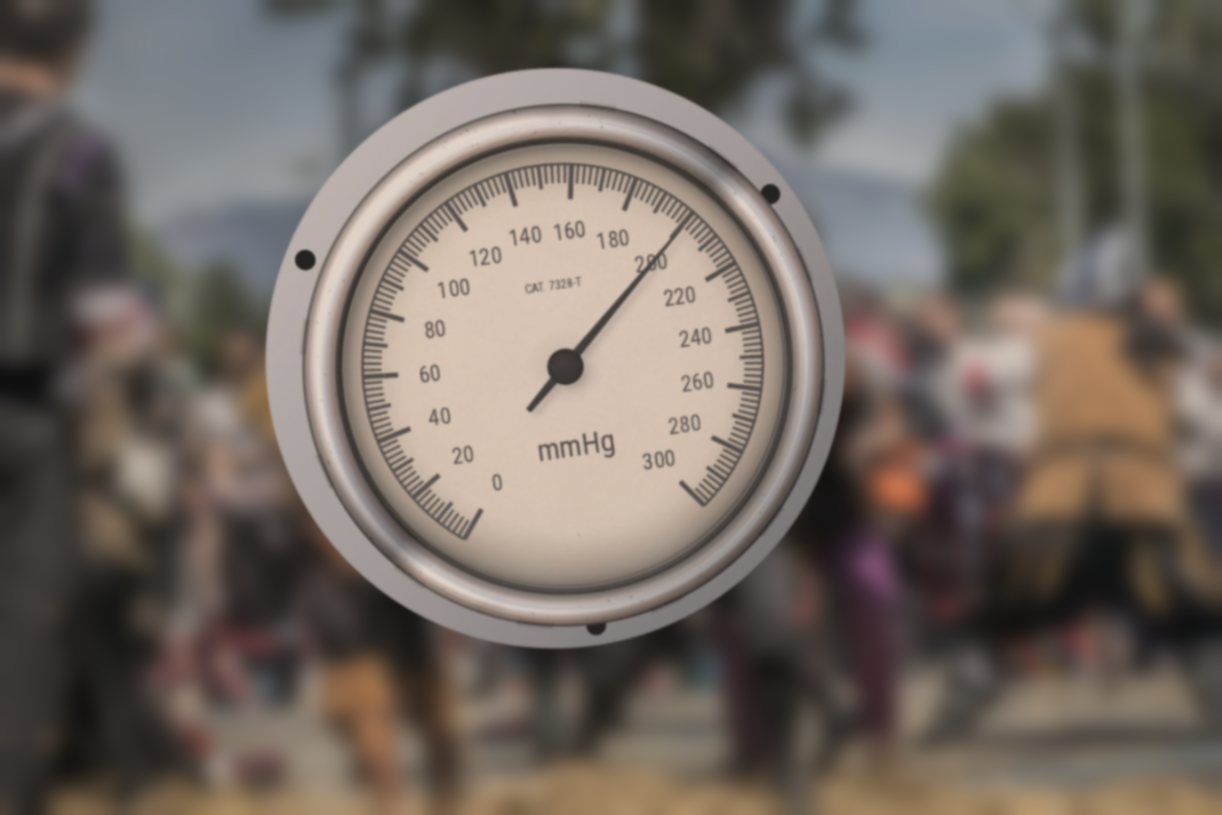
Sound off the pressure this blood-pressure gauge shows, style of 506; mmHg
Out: 200; mmHg
